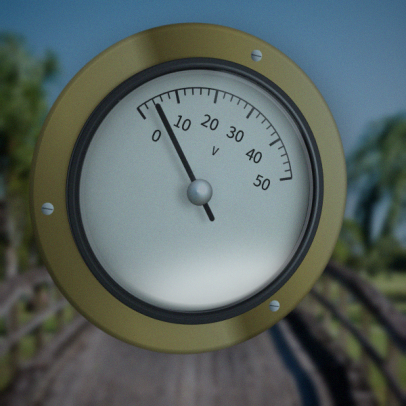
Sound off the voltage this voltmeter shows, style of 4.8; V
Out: 4; V
